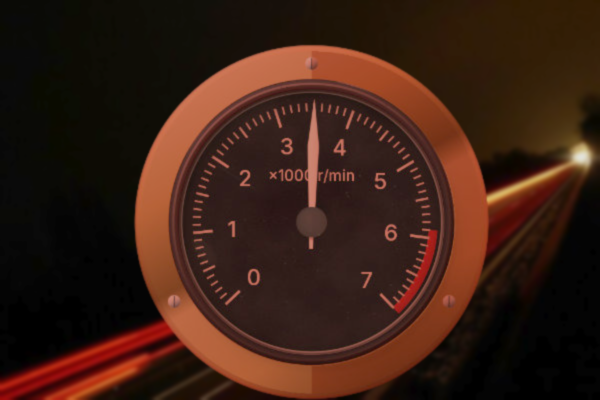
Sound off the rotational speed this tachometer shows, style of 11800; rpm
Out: 3500; rpm
